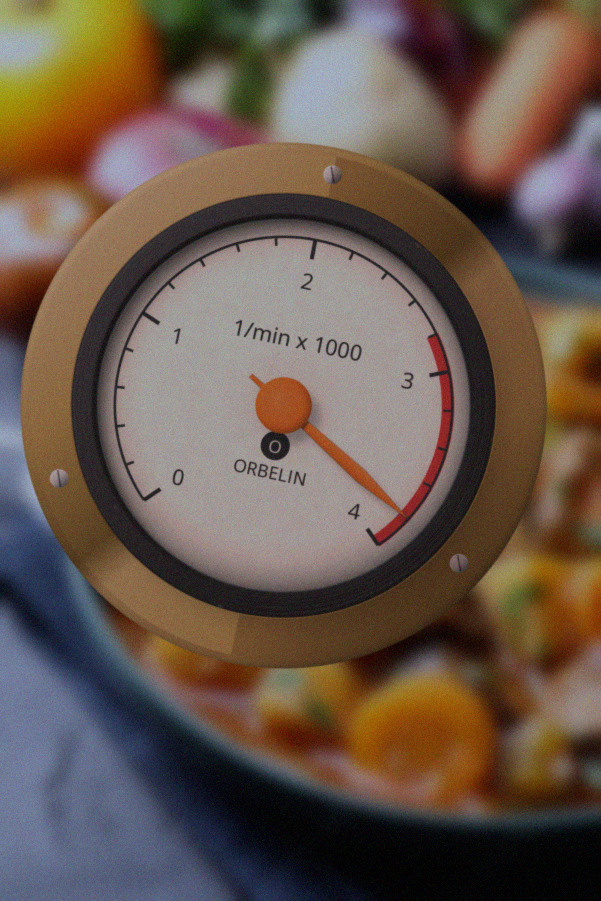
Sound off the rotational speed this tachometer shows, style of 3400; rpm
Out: 3800; rpm
